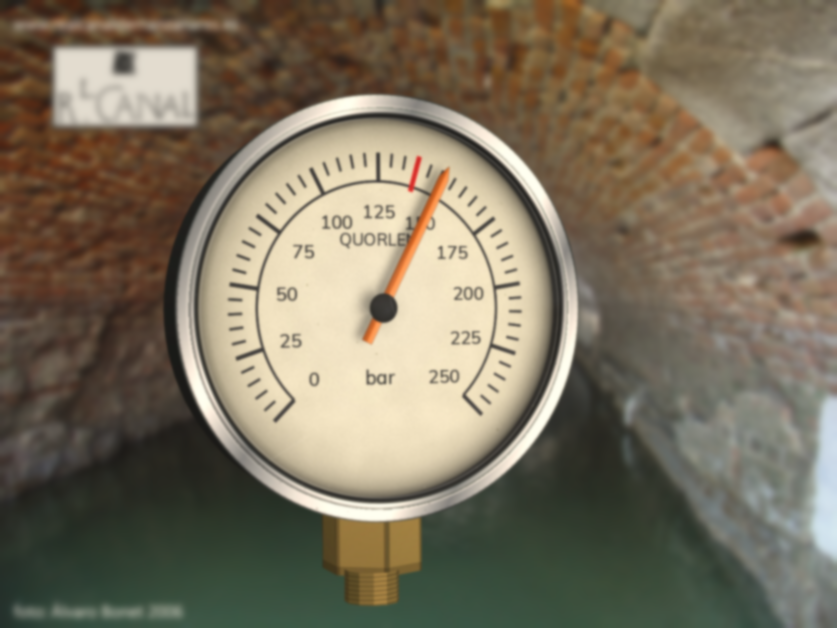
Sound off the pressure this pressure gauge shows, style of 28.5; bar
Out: 150; bar
